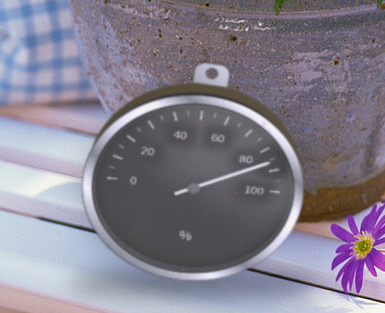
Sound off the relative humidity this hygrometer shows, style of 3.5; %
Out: 85; %
